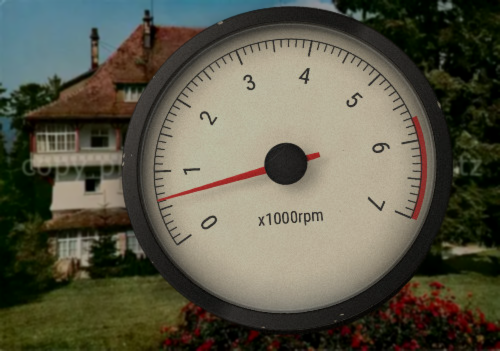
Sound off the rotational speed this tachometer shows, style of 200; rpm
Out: 600; rpm
